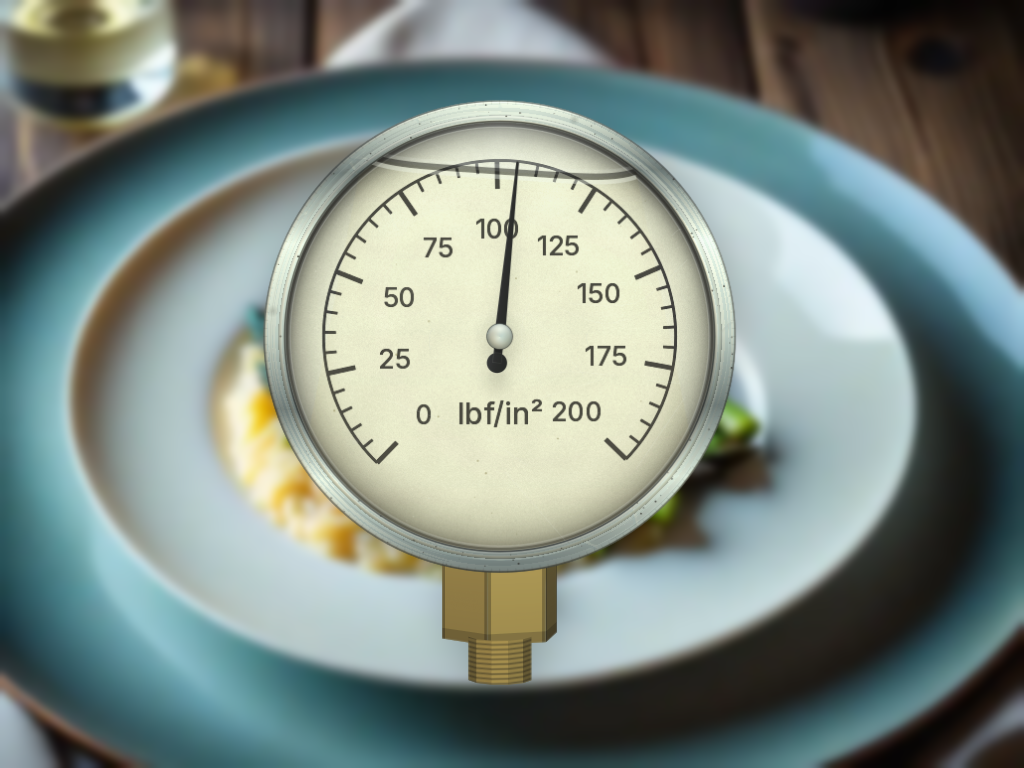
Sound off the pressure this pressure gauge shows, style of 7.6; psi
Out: 105; psi
